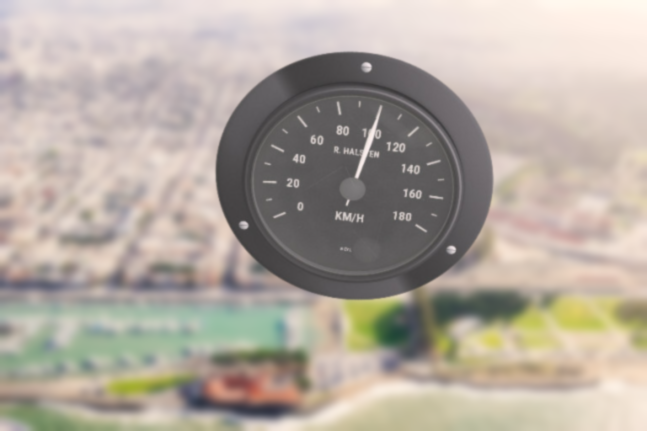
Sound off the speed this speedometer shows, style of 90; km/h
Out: 100; km/h
